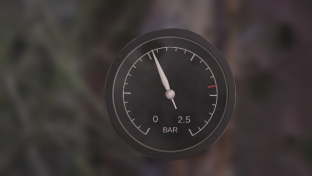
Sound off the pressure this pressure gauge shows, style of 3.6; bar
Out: 1.05; bar
